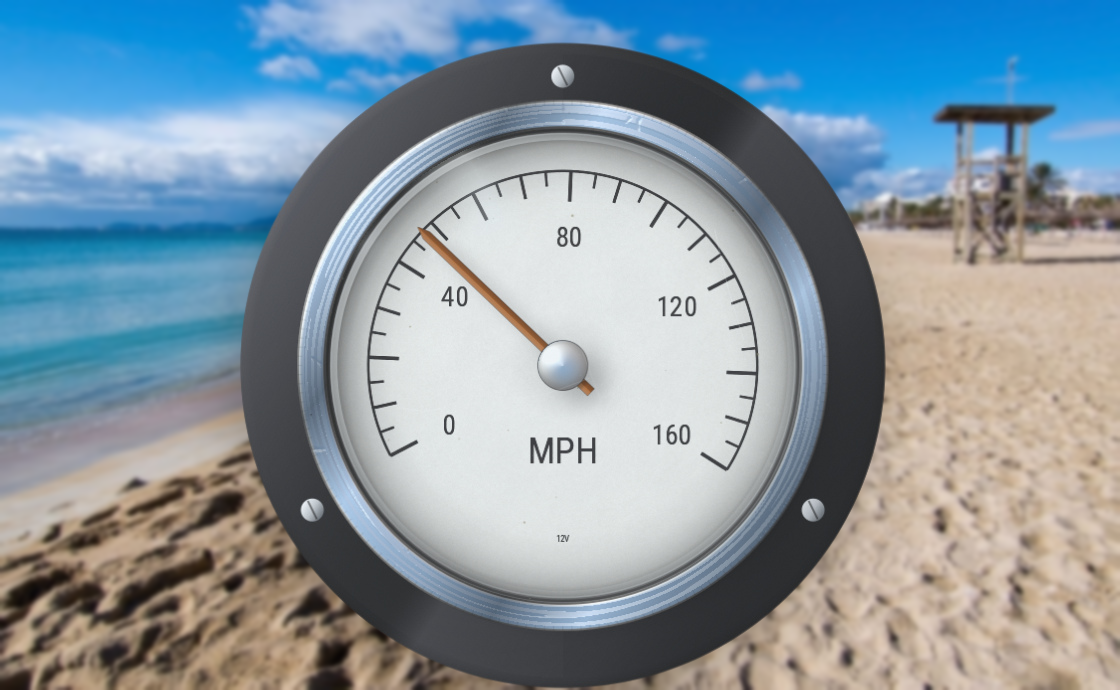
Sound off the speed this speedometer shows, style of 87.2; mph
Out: 47.5; mph
